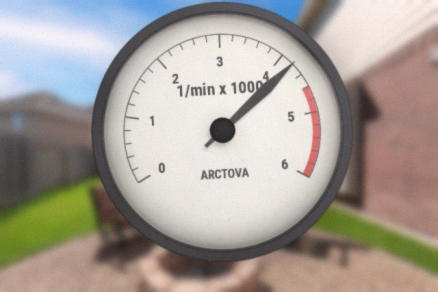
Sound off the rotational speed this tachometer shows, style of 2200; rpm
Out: 4200; rpm
